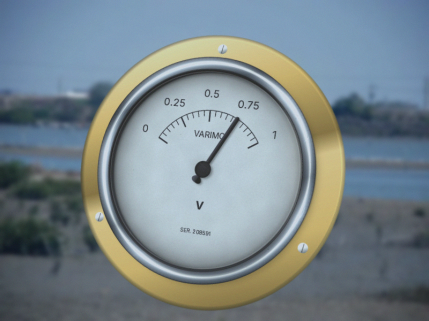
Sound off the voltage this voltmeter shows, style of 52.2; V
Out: 0.75; V
